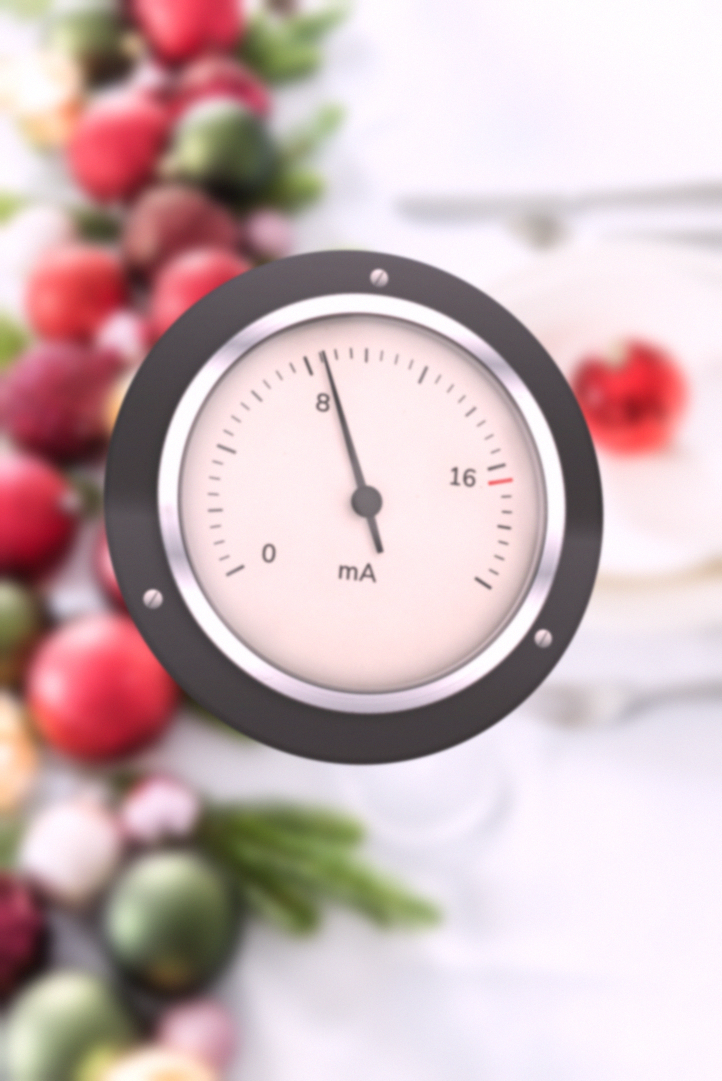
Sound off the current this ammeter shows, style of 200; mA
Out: 8.5; mA
